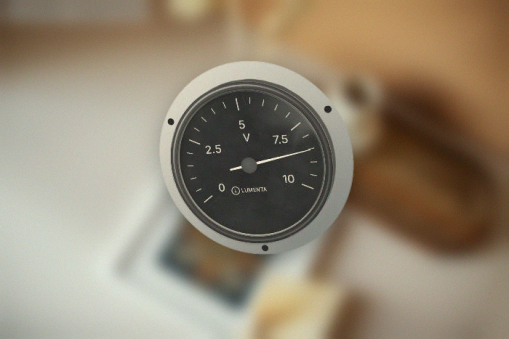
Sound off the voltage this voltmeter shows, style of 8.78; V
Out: 8.5; V
